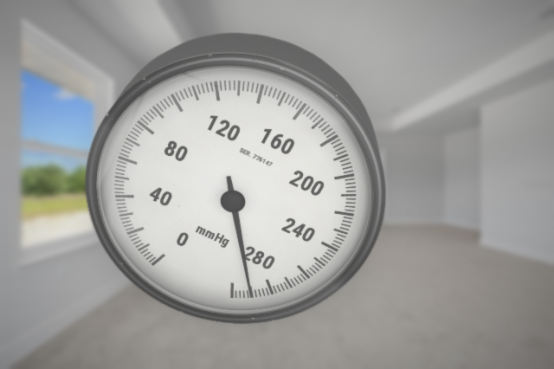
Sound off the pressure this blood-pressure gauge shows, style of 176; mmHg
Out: 290; mmHg
